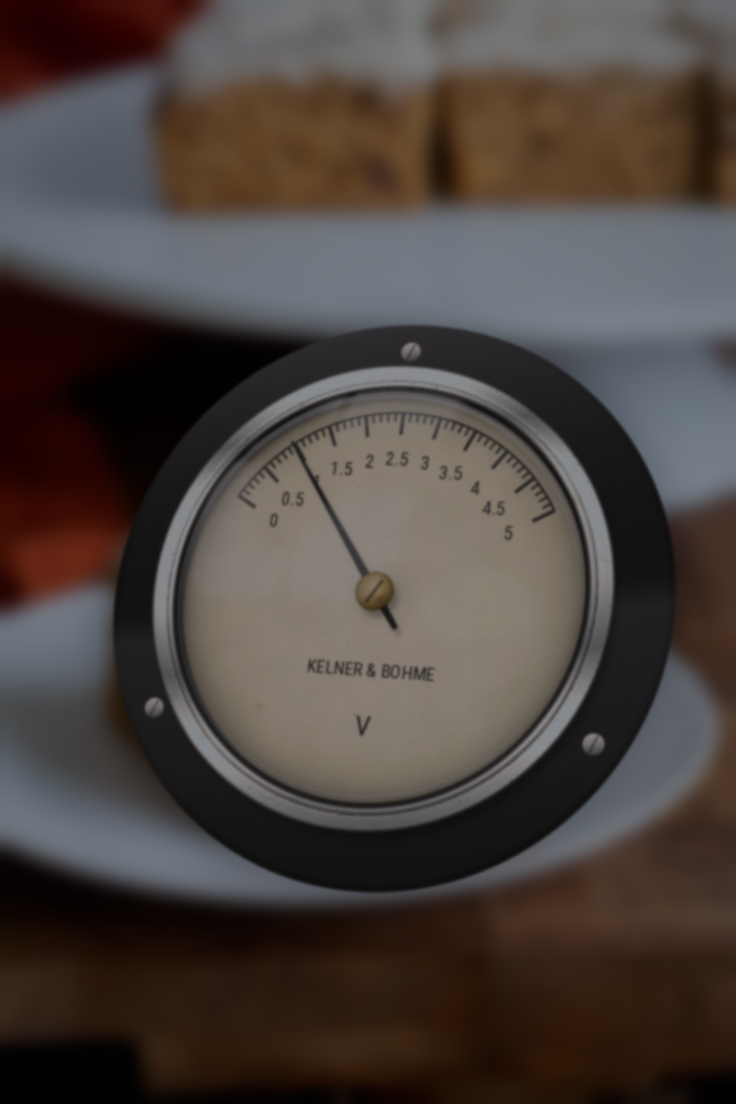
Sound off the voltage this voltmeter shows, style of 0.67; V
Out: 1; V
